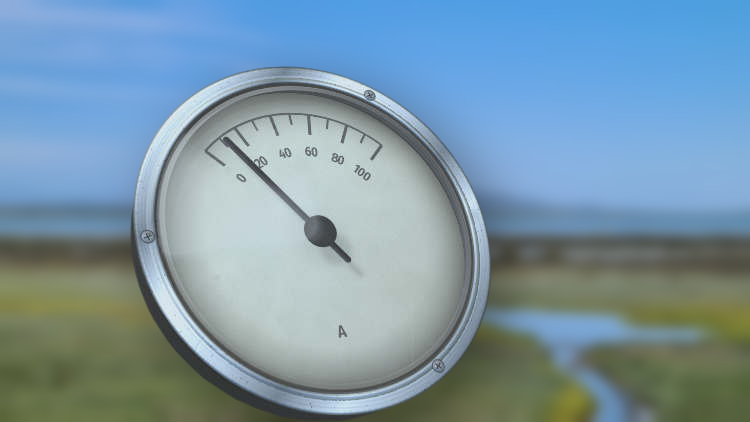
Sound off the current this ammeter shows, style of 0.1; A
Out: 10; A
